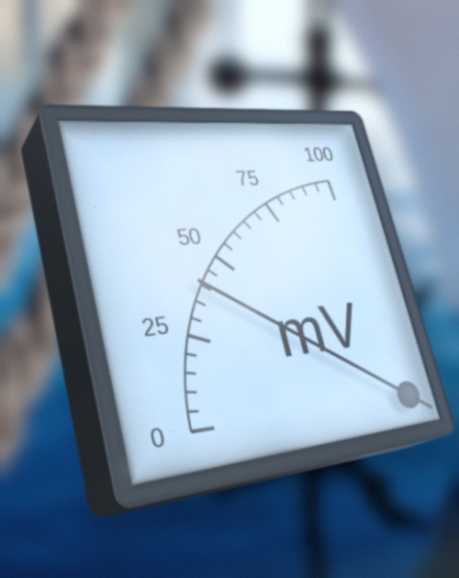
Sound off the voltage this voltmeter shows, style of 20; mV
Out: 40; mV
